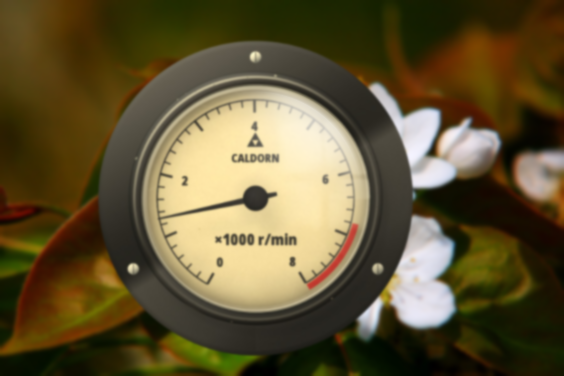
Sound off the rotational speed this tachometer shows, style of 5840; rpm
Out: 1300; rpm
